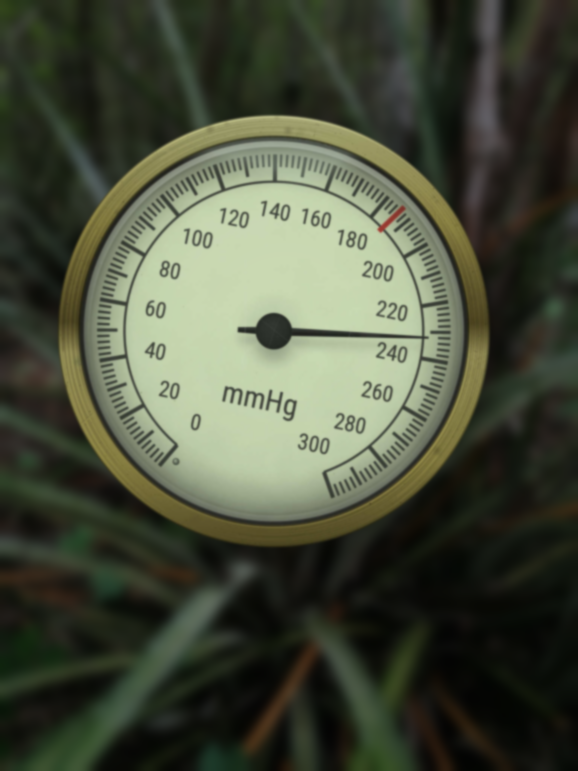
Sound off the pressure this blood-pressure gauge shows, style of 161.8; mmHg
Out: 232; mmHg
